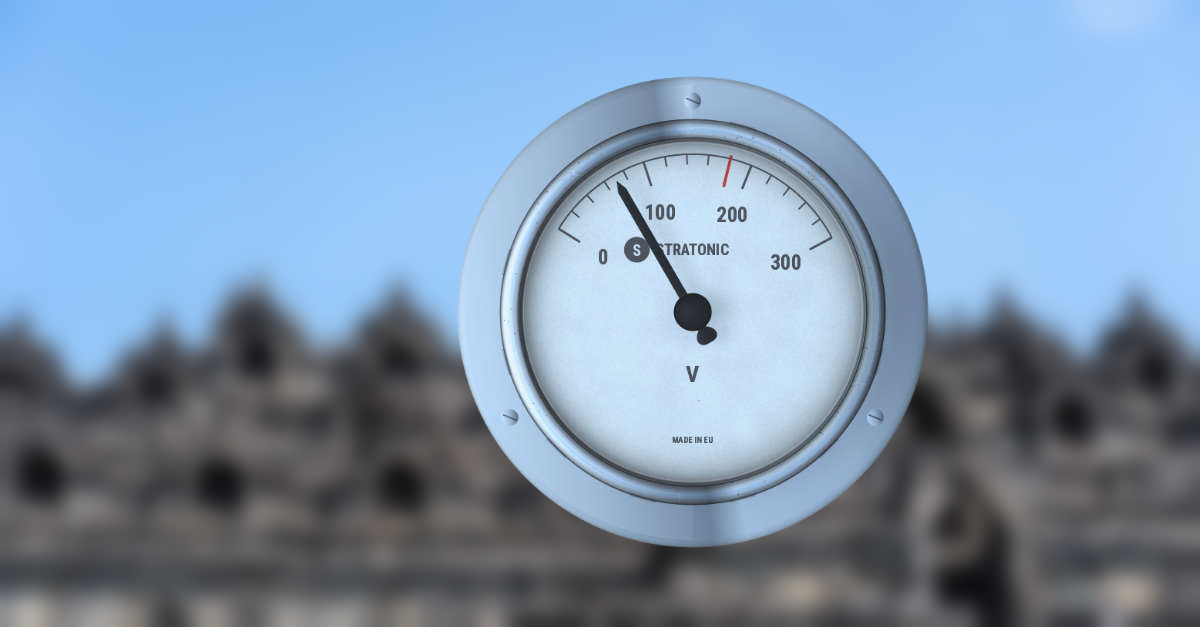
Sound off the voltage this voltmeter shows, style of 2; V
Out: 70; V
